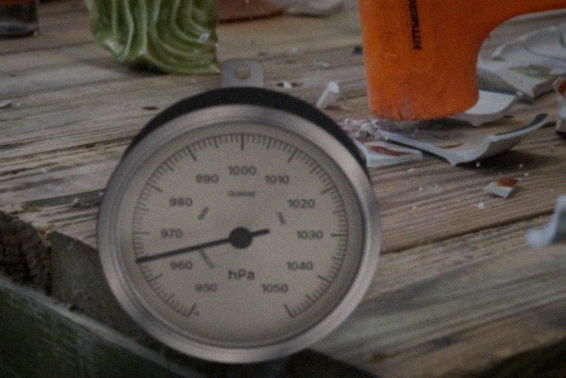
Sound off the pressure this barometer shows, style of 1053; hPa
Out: 965; hPa
